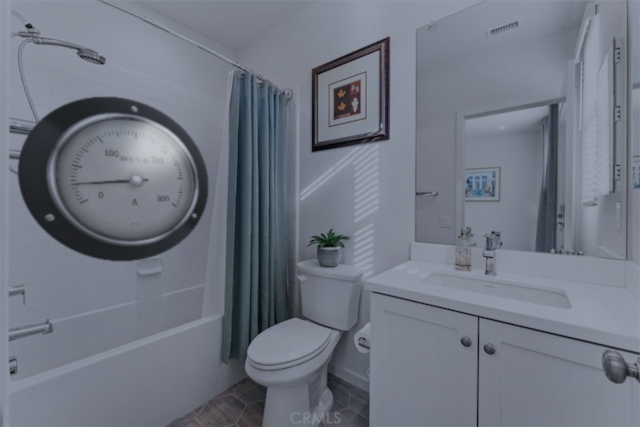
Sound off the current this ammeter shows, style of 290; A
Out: 25; A
